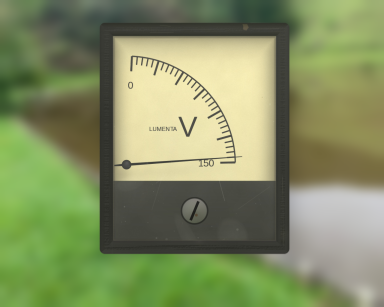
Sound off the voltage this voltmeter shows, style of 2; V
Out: 145; V
